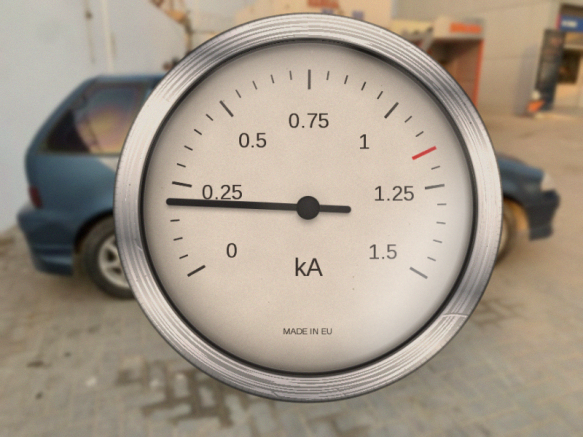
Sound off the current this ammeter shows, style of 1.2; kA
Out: 0.2; kA
